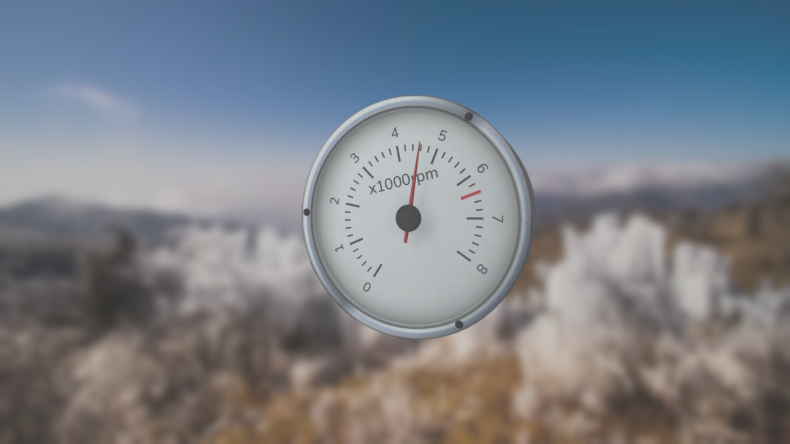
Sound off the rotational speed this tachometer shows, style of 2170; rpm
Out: 4600; rpm
